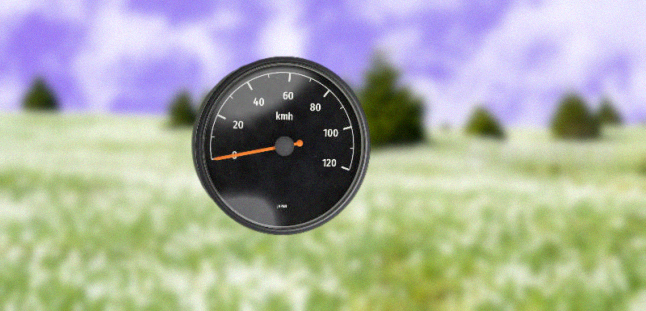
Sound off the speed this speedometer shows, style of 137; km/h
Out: 0; km/h
